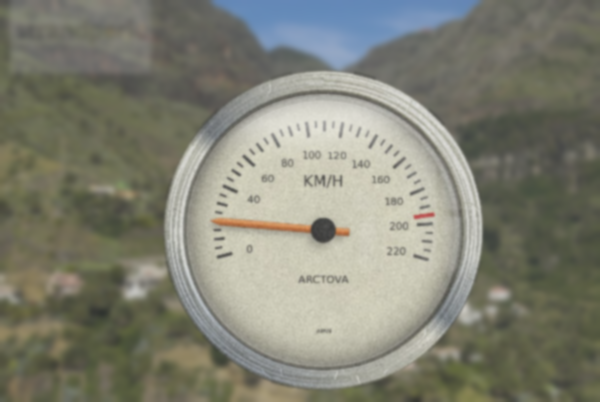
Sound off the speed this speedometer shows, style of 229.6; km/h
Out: 20; km/h
